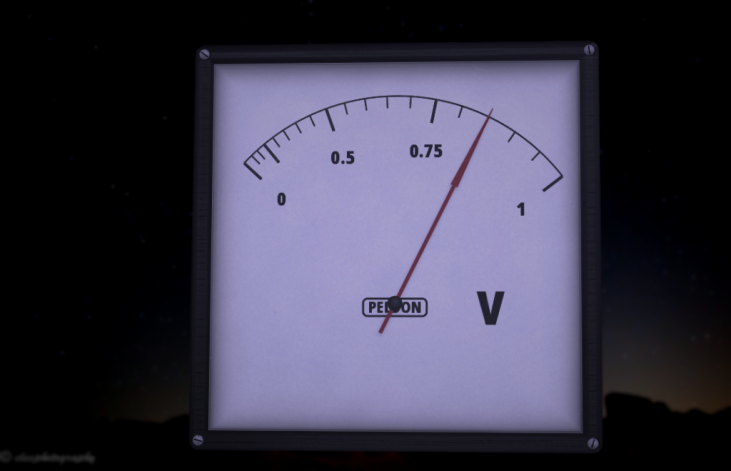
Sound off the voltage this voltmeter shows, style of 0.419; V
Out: 0.85; V
